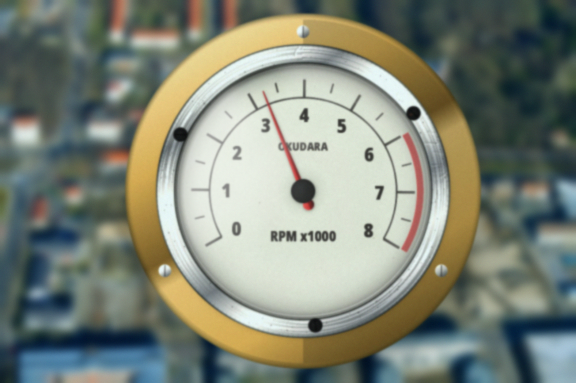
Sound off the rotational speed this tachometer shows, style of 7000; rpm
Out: 3250; rpm
